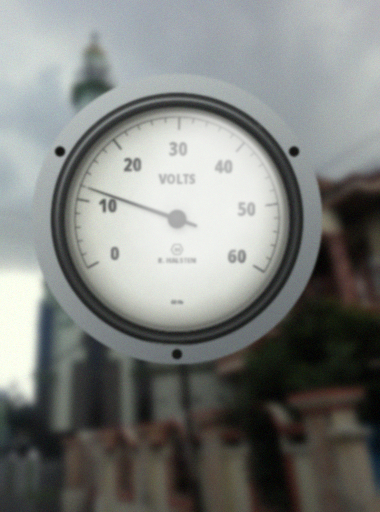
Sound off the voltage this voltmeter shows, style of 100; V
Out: 12; V
